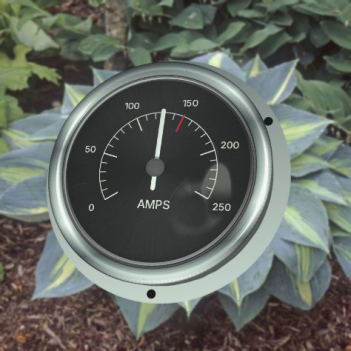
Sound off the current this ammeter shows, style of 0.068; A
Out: 130; A
